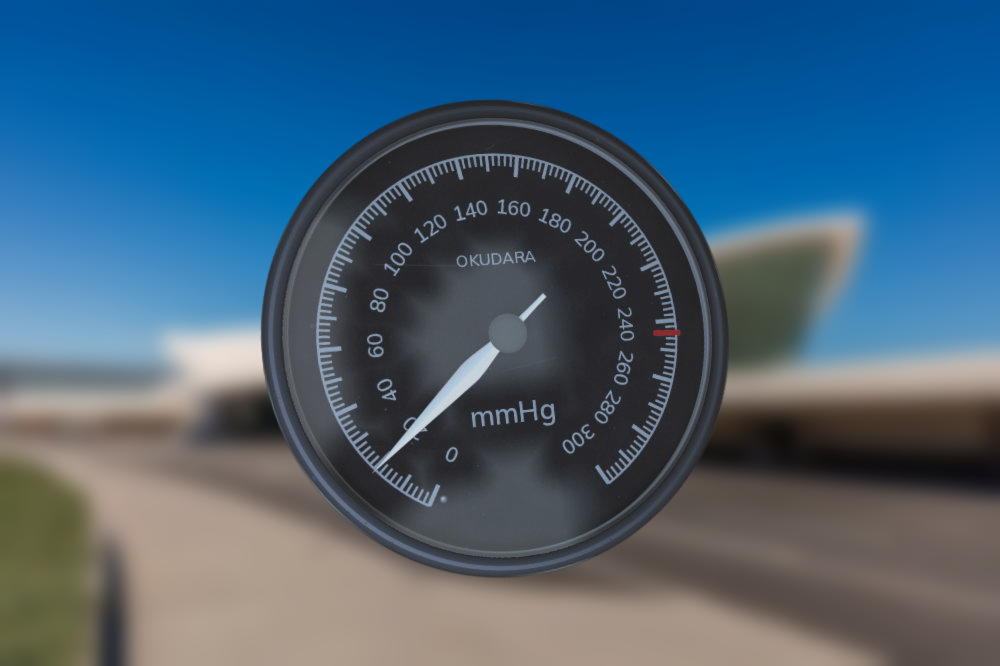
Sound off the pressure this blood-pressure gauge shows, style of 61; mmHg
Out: 20; mmHg
